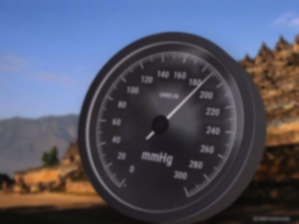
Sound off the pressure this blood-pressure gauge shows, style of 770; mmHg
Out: 190; mmHg
